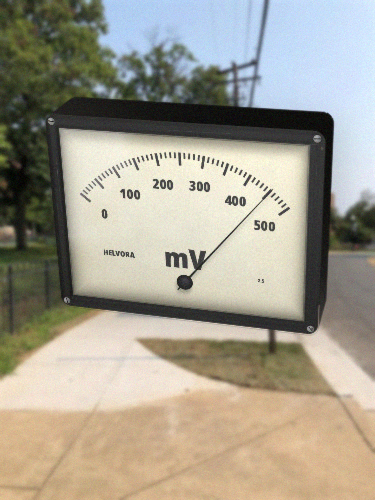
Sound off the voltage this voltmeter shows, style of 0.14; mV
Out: 450; mV
